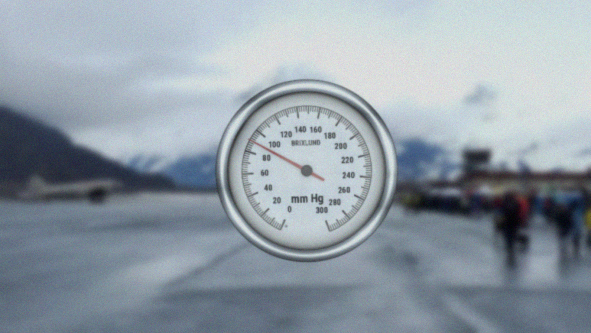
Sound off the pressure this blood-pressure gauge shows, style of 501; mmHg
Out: 90; mmHg
